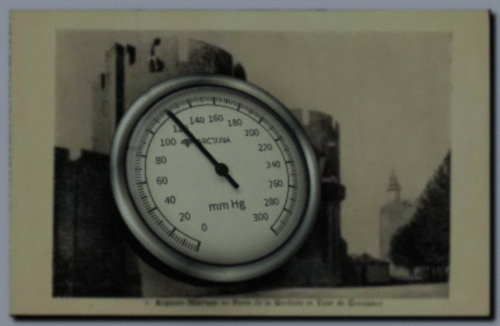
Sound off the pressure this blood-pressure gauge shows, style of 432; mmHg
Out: 120; mmHg
